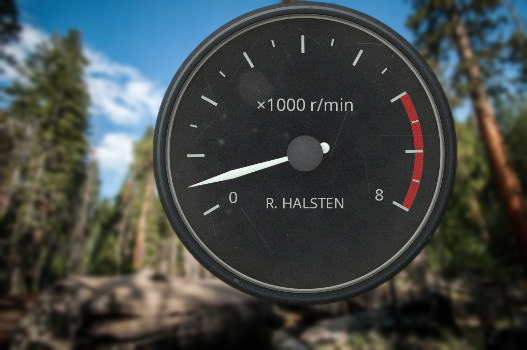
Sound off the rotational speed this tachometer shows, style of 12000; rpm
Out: 500; rpm
